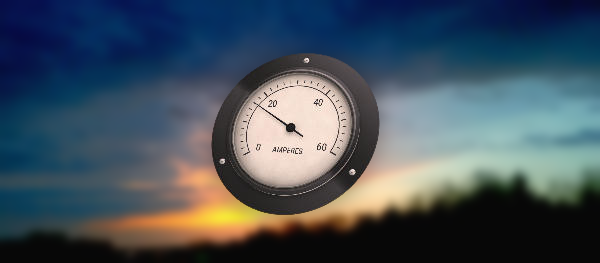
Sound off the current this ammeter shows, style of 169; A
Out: 16; A
